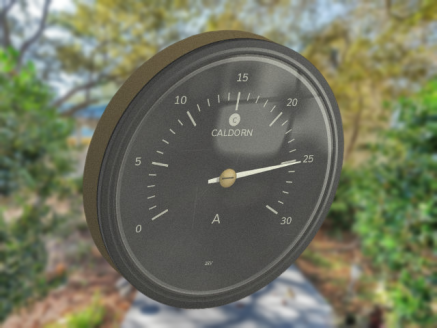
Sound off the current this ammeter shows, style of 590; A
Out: 25; A
